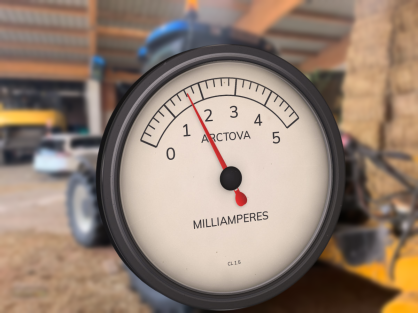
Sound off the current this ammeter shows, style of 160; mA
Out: 1.6; mA
